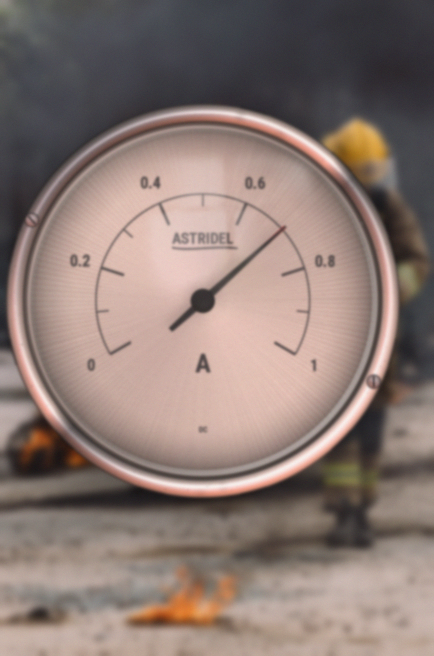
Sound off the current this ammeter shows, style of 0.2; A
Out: 0.7; A
